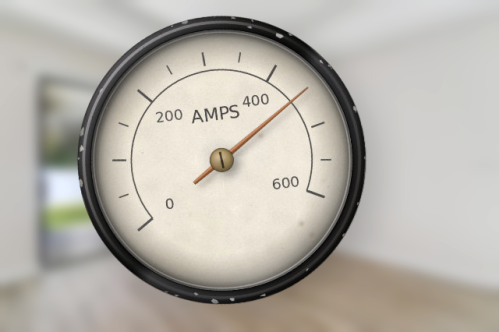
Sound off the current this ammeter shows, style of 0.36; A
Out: 450; A
